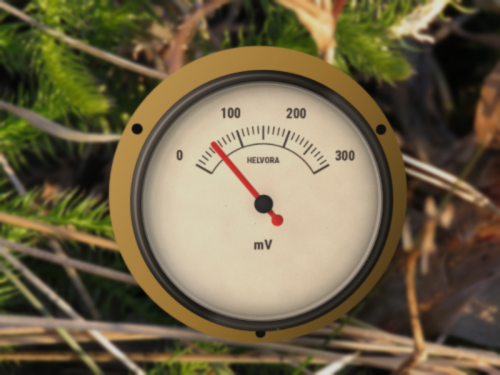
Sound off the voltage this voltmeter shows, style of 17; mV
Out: 50; mV
